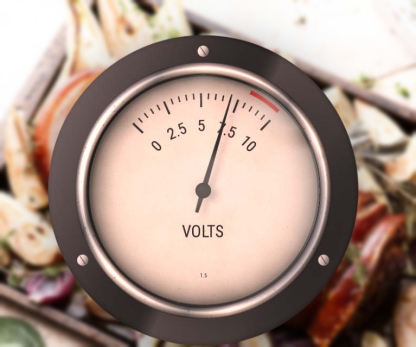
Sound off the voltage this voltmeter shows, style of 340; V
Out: 7; V
